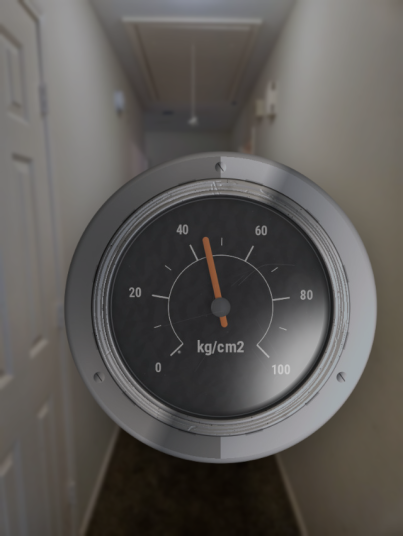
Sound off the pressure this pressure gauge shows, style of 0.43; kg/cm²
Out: 45; kg/cm²
